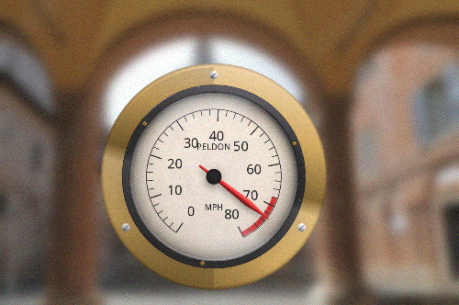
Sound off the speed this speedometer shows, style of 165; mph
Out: 73; mph
